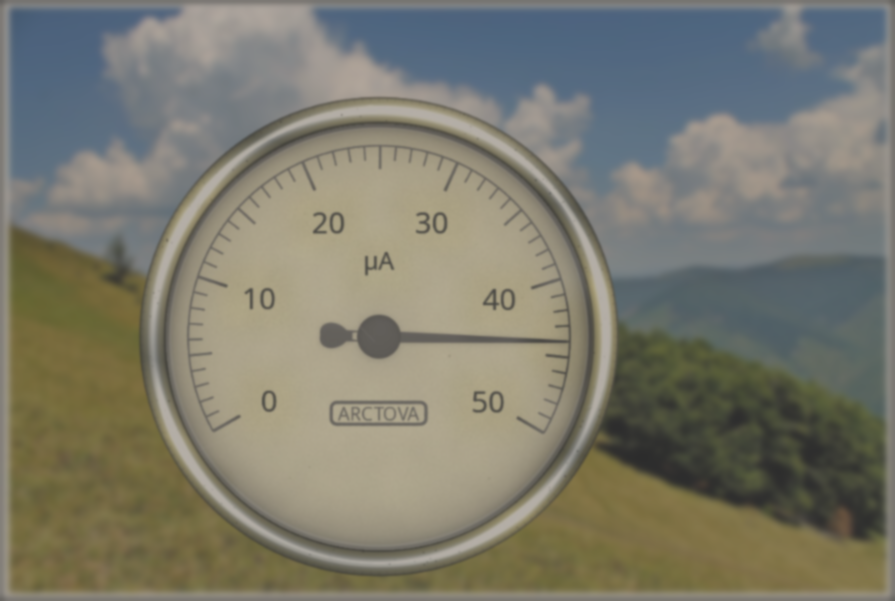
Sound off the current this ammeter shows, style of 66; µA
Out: 44; µA
